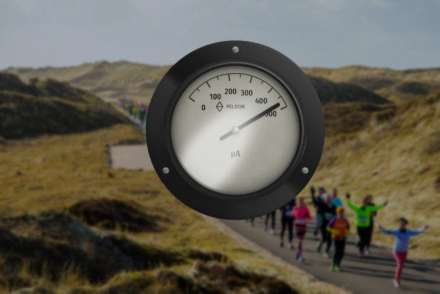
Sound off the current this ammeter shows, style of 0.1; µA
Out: 475; µA
